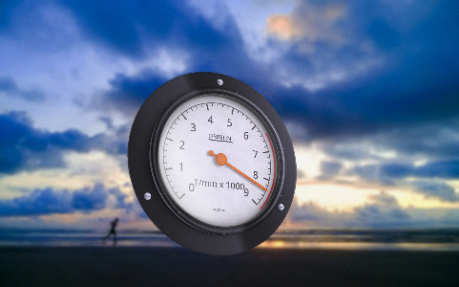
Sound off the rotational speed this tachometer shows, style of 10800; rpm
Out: 8400; rpm
